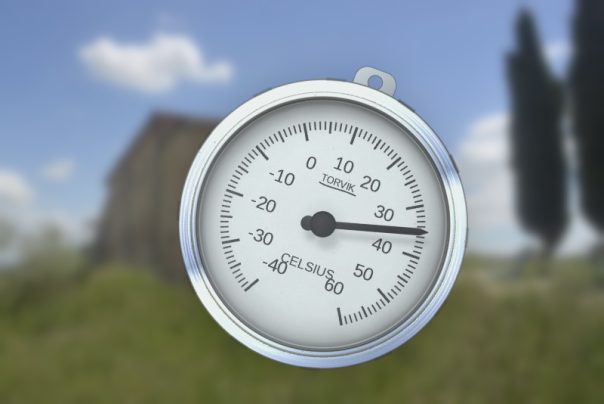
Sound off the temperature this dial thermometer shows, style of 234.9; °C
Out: 35; °C
